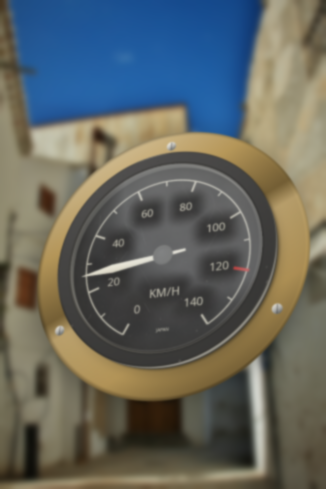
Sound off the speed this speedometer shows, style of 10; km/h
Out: 25; km/h
